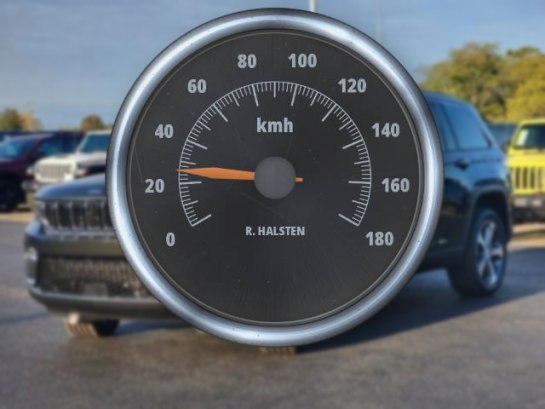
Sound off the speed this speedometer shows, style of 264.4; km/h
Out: 26; km/h
